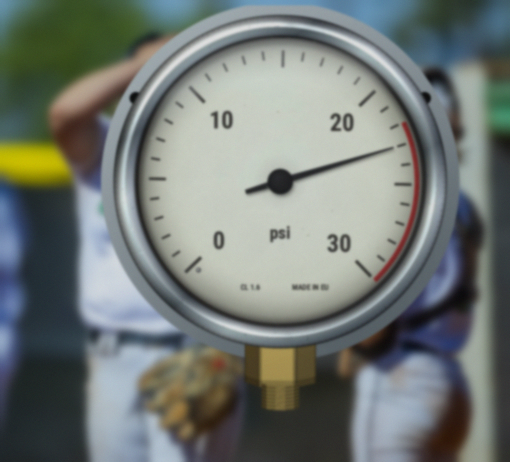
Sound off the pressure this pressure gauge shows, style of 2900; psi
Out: 23; psi
